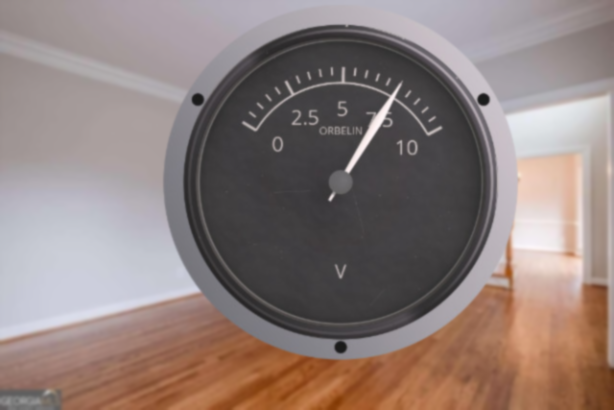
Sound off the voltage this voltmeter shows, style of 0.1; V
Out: 7.5; V
